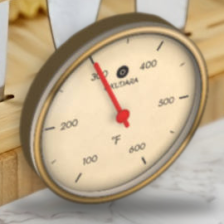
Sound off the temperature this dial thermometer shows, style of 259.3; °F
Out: 300; °F
